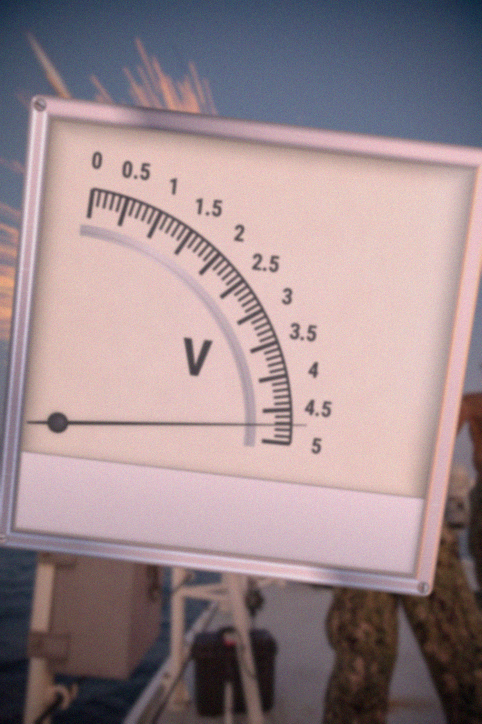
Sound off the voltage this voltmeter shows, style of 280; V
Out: 4.7; V
